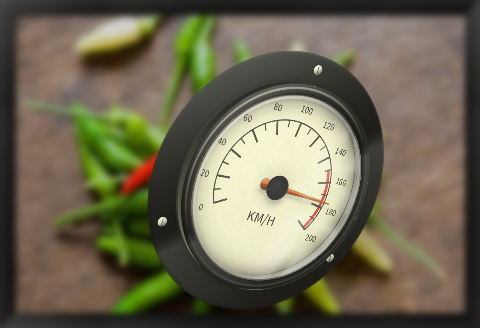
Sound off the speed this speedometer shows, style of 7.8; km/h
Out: 175; km/h
